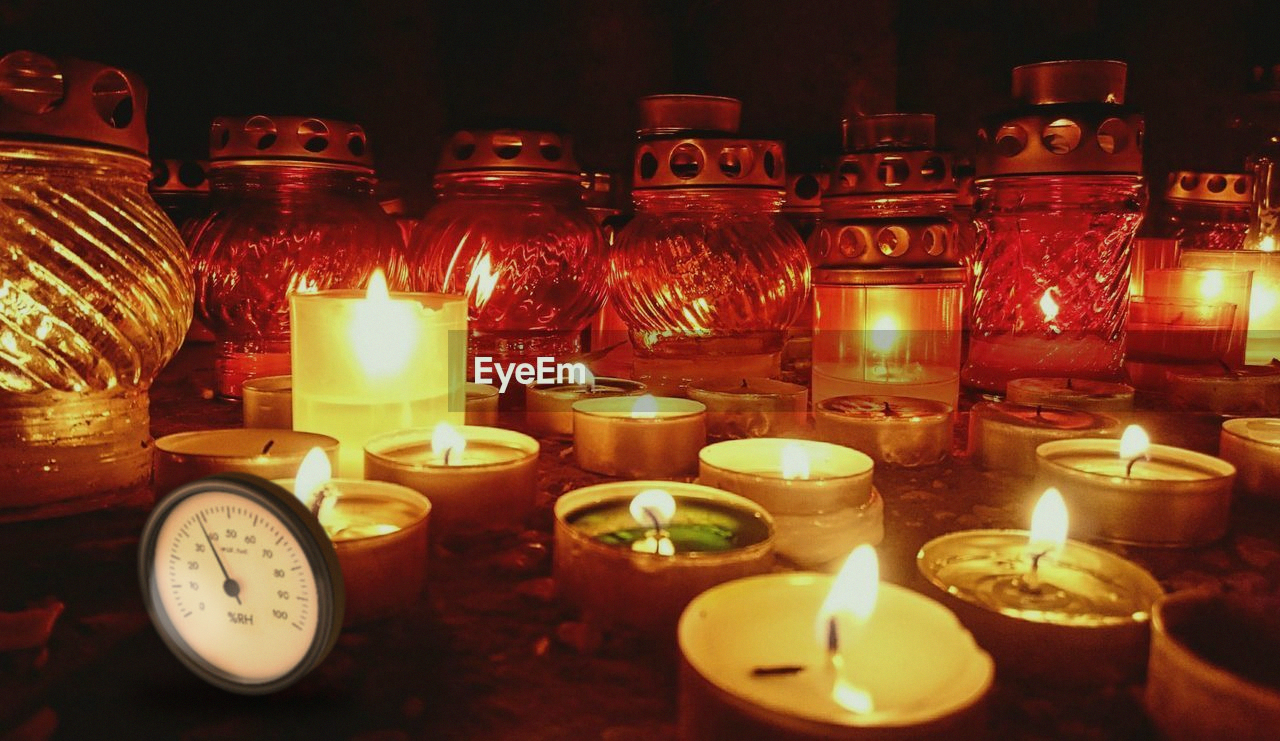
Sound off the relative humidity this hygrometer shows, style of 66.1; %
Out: 40; %
